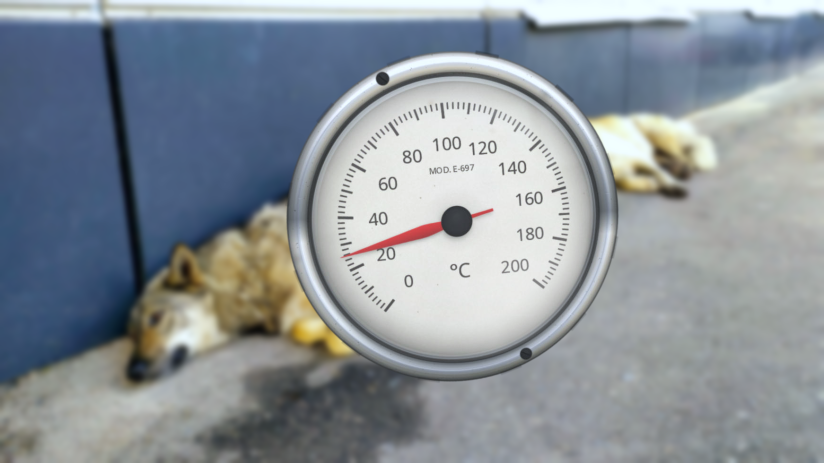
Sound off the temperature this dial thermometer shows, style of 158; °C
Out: 26; °C
